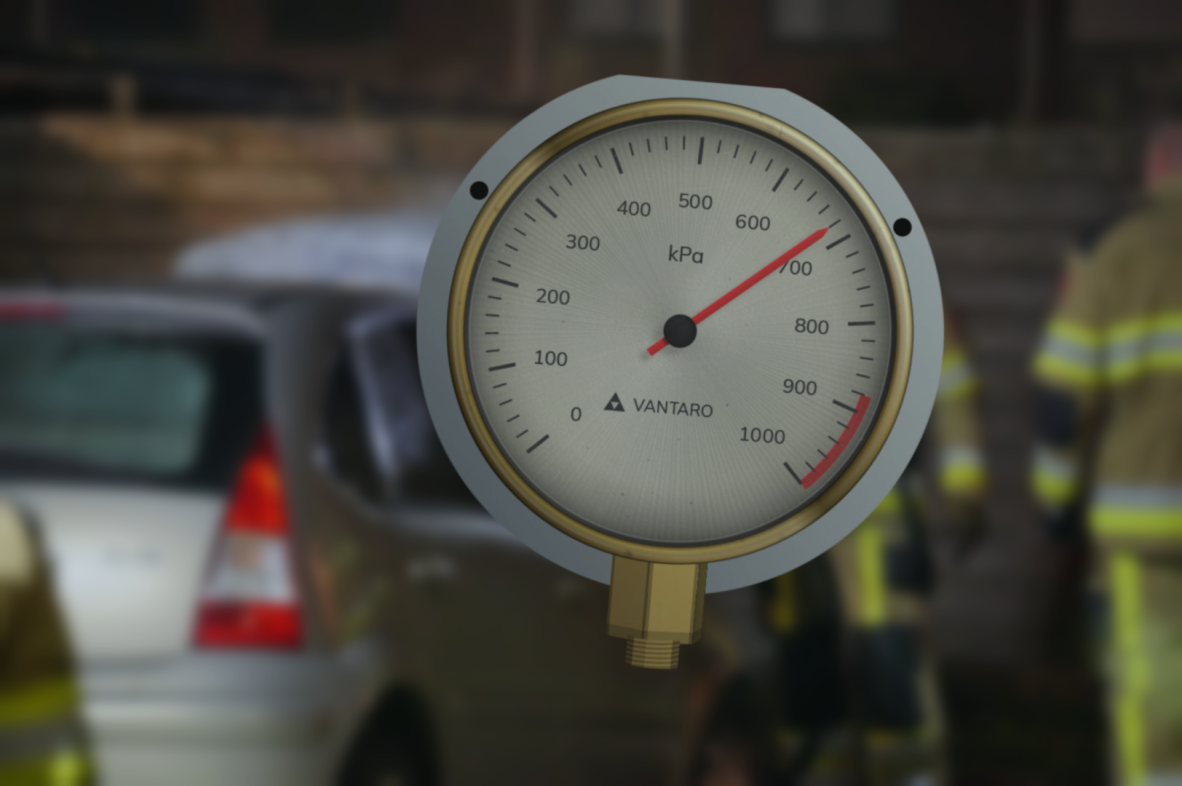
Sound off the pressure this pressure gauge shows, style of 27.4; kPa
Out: 680; kPa
